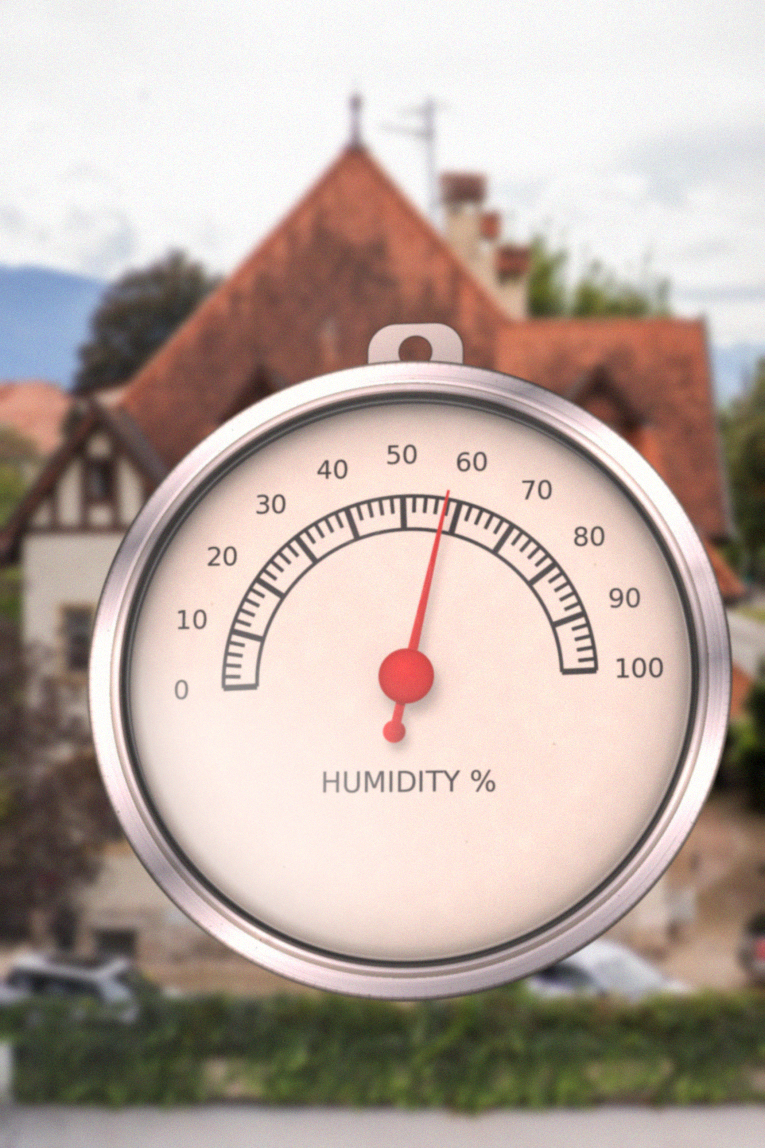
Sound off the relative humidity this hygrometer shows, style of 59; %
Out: 58; %
